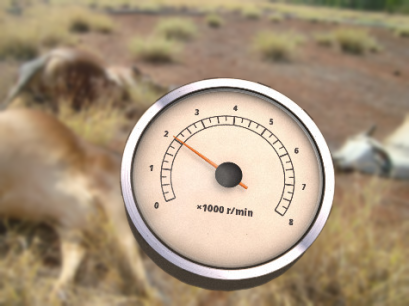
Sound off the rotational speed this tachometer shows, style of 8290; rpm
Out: 2000; rpm
